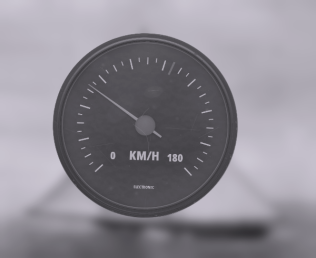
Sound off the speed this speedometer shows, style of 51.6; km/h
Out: 52.5; km/h
